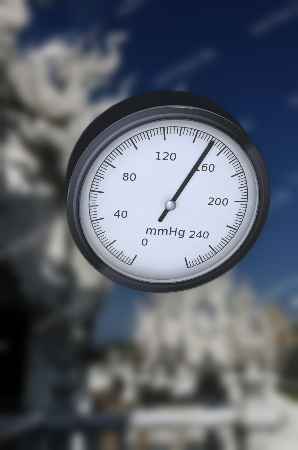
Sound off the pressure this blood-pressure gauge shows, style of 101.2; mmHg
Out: 150; mmHg
